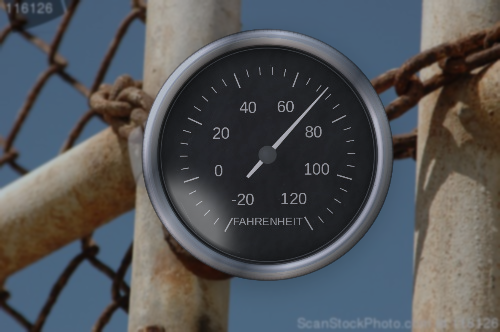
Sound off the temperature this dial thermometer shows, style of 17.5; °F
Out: 70; °F
